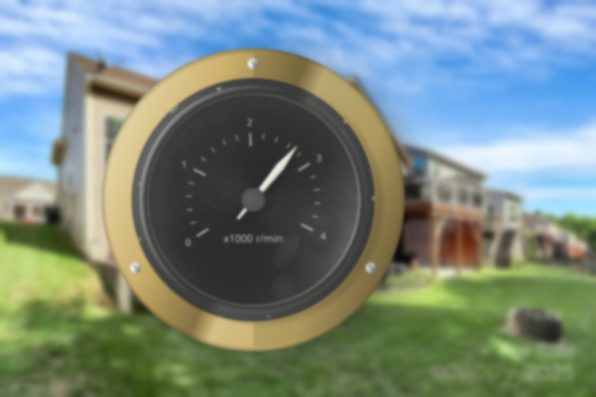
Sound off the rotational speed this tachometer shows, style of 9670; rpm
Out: 2700; rpm
